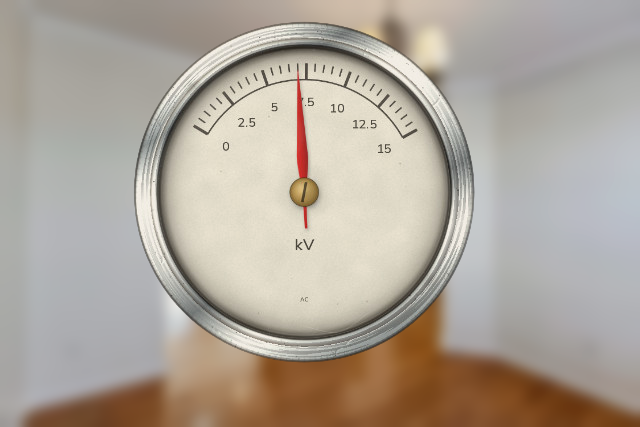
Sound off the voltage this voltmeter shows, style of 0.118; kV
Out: 7; kV
